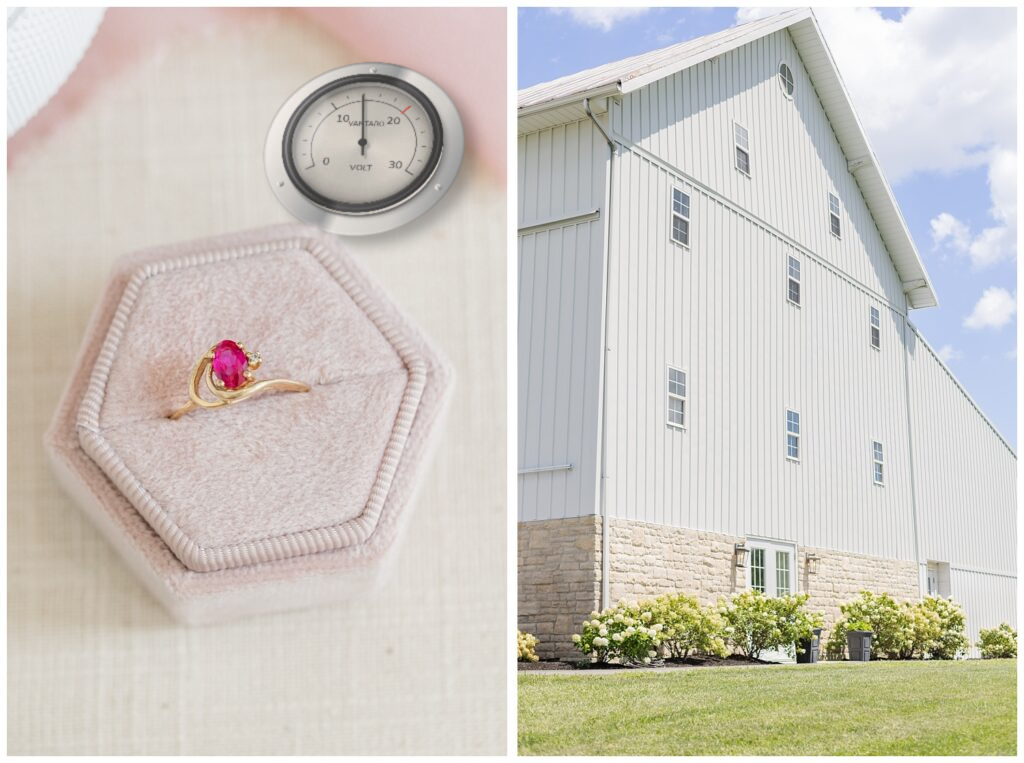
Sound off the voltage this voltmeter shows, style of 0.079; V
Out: 14; V
